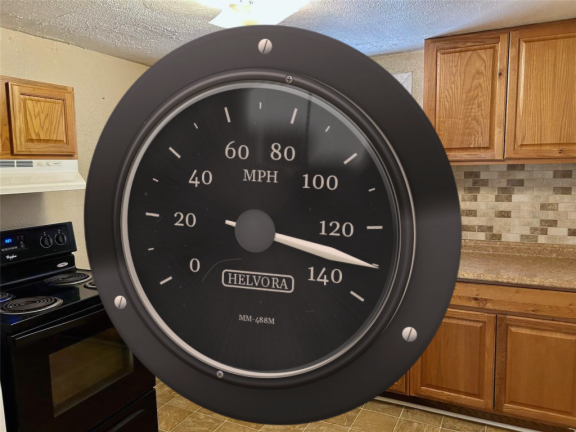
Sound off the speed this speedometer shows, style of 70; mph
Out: 130; mph
